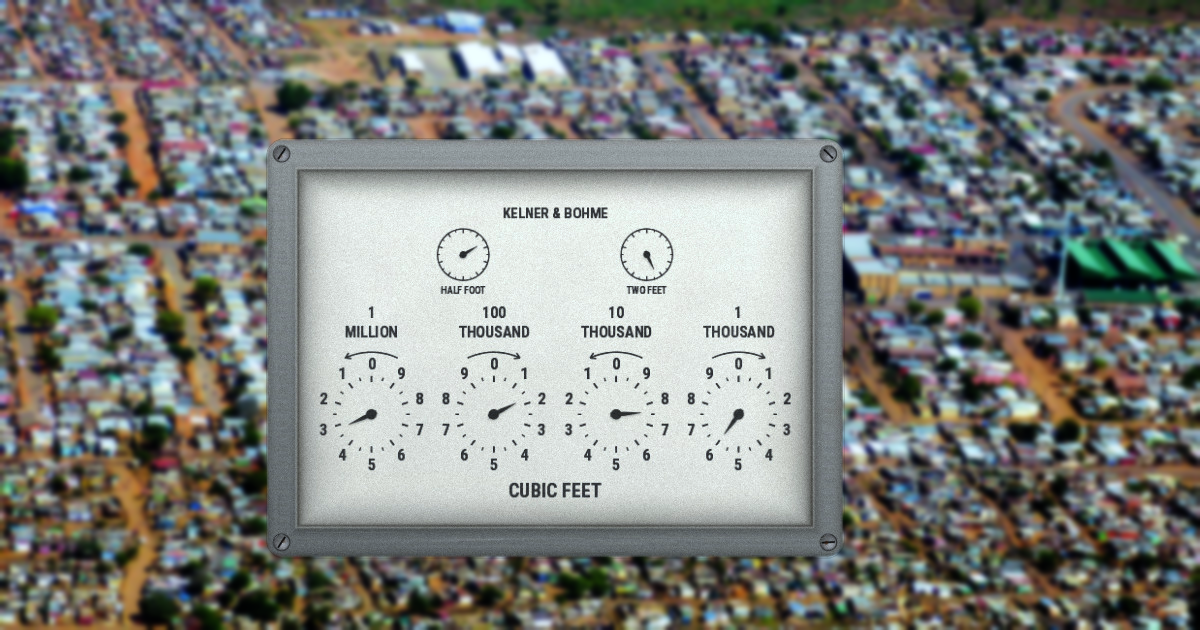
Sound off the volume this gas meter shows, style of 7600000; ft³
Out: 317600; ft³
